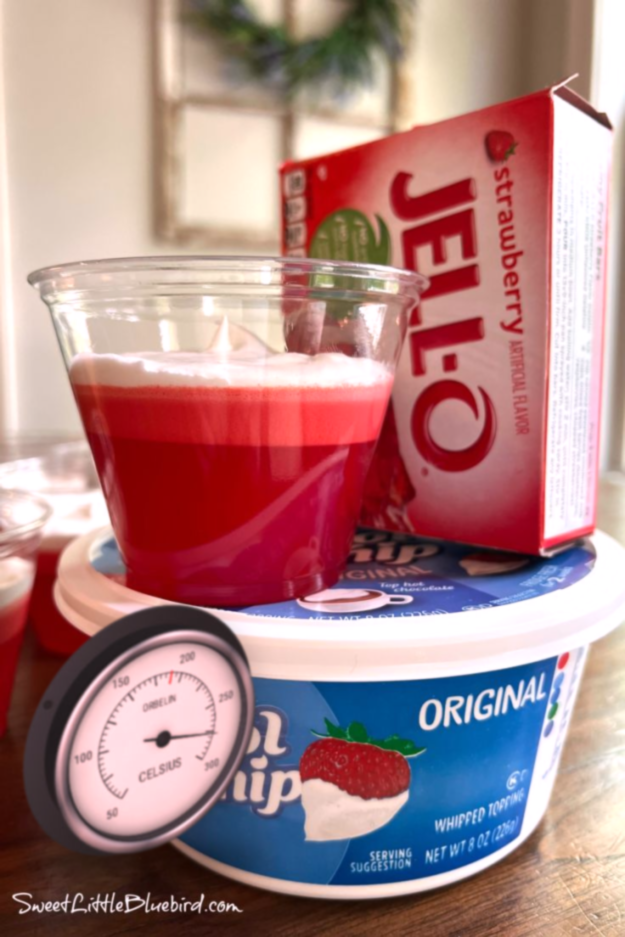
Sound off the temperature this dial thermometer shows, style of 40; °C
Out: 275; °C
